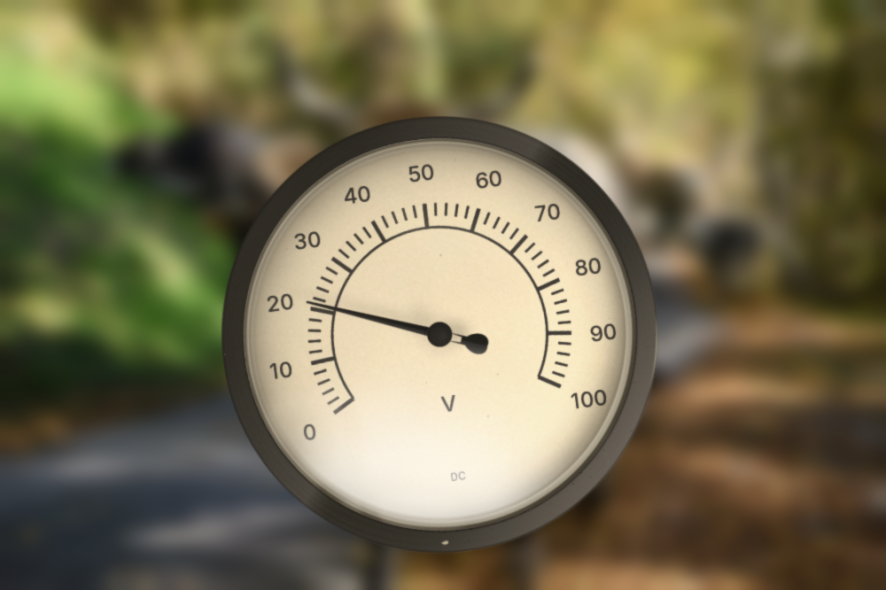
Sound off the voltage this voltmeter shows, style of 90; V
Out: 21; V
